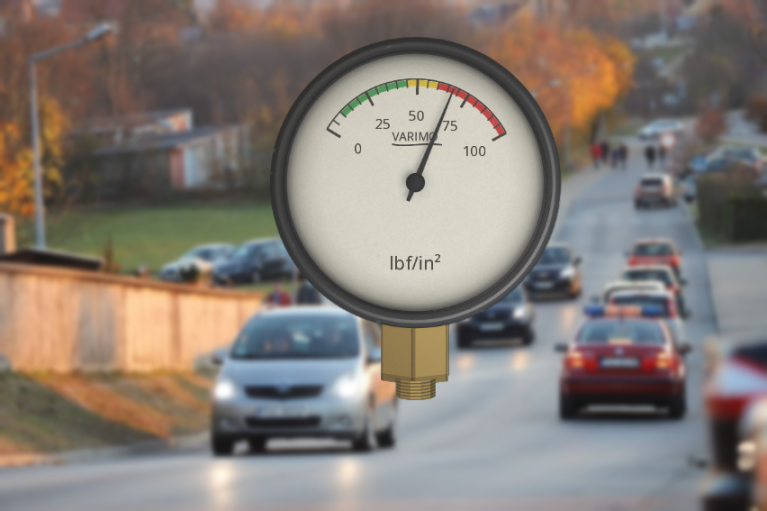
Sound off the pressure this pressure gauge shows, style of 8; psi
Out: 67.5; psi
